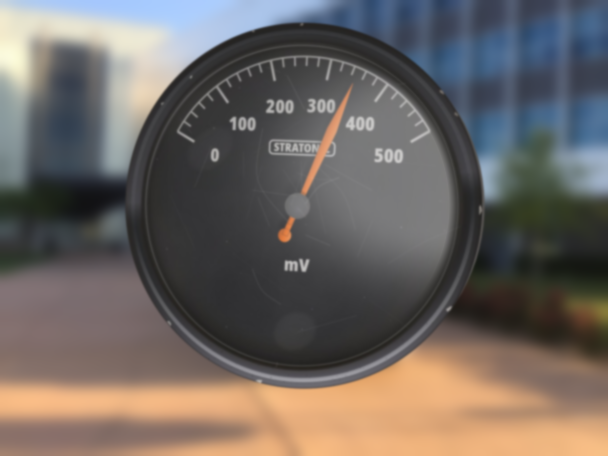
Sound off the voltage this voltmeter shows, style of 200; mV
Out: 350; mV
